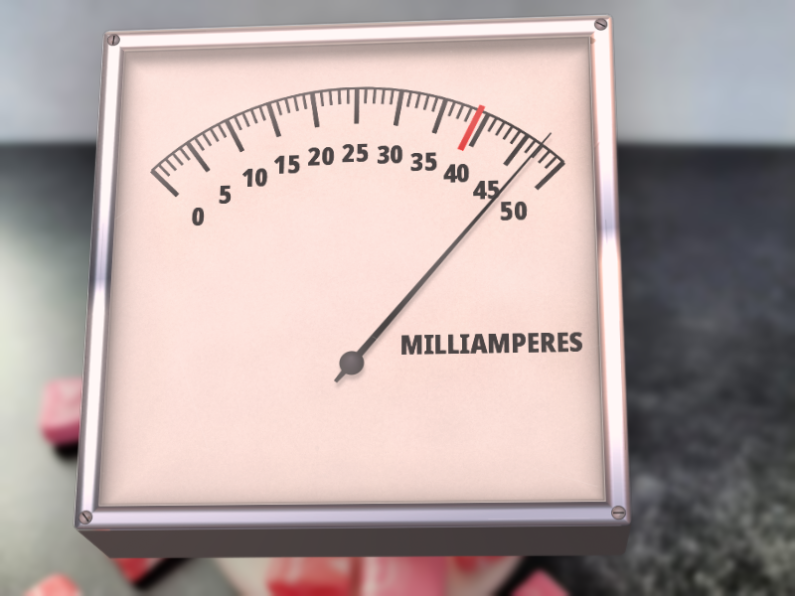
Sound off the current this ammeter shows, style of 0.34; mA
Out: 47; mA
